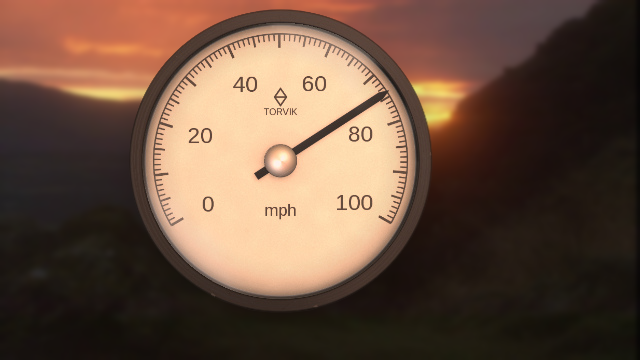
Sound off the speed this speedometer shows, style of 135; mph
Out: 74; mph
